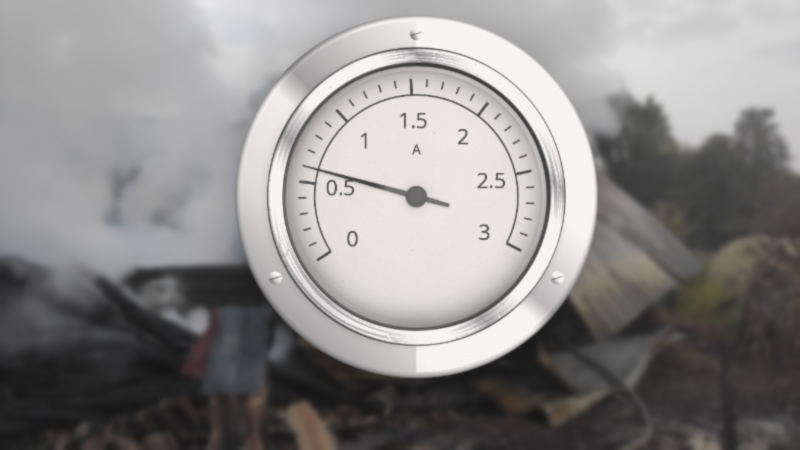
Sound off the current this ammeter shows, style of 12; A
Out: 0.6; A
